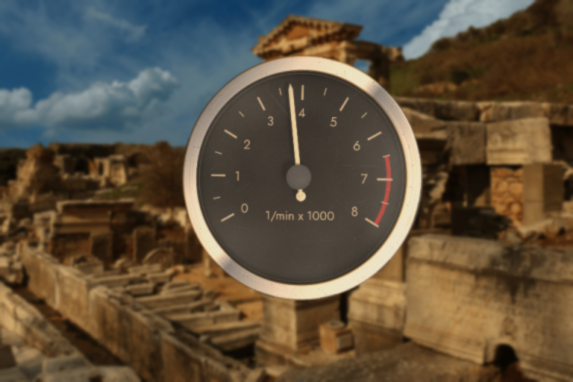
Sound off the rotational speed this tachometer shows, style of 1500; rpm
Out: 3750; rpm
